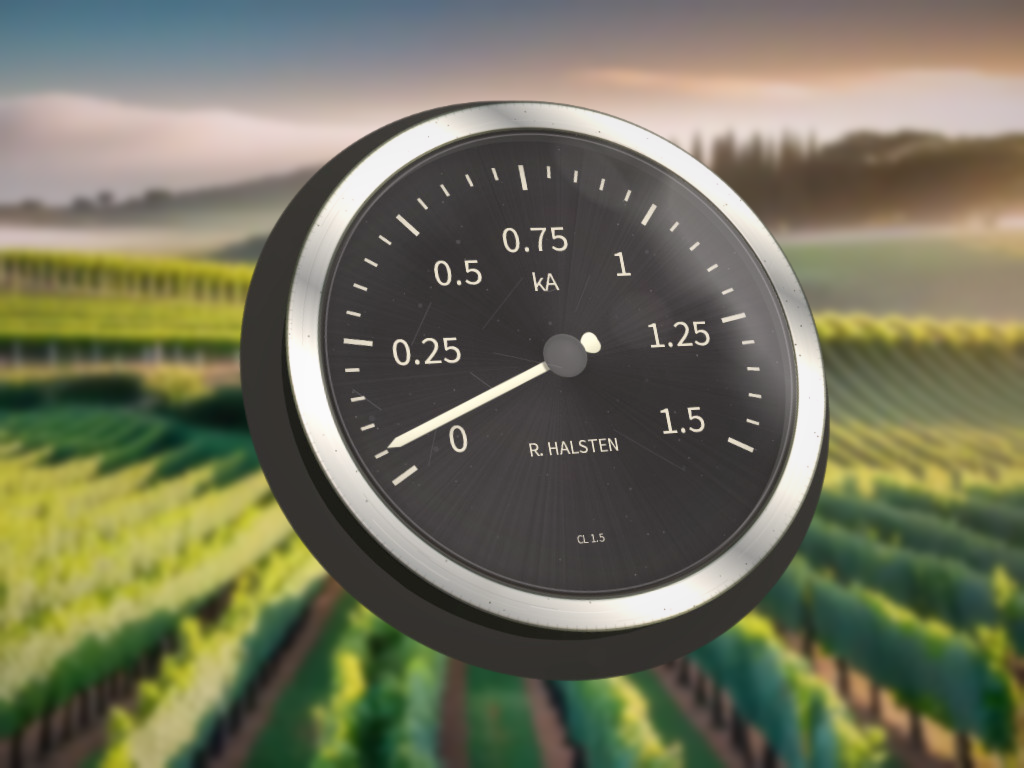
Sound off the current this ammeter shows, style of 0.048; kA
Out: 0.05; kA
